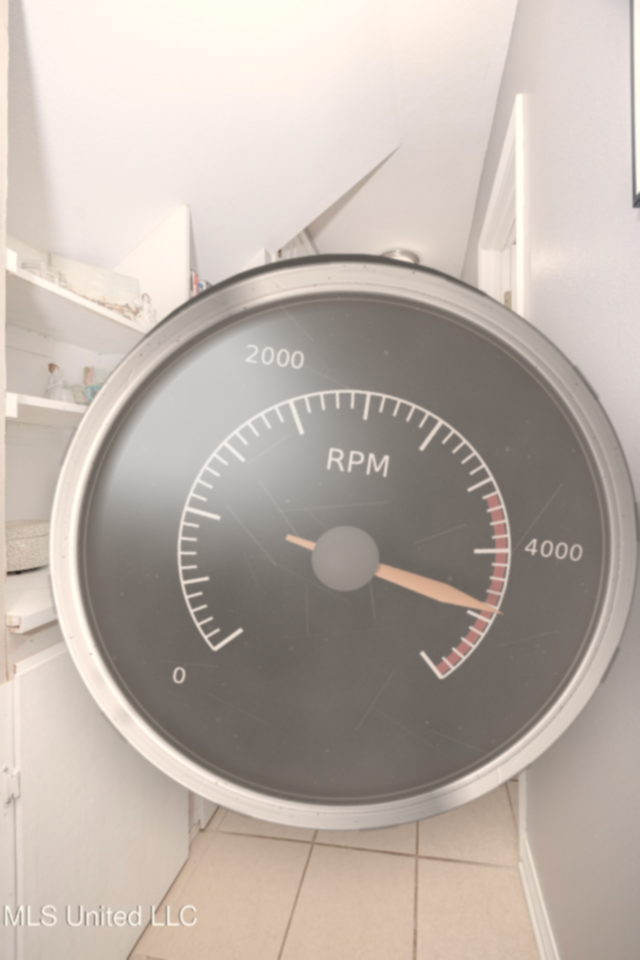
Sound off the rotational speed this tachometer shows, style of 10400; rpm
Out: 4400; rpm
